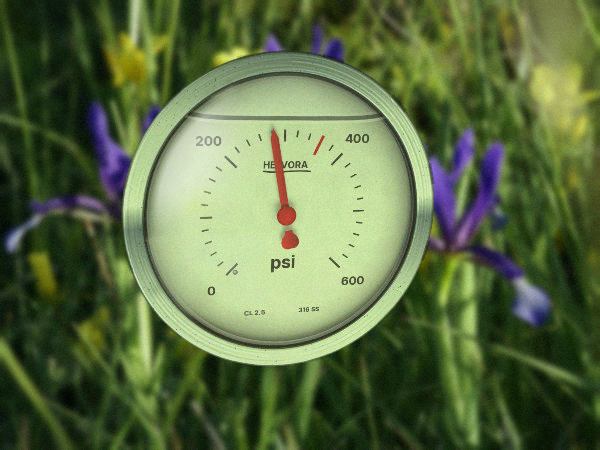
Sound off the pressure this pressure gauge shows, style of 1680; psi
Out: 280; psi
